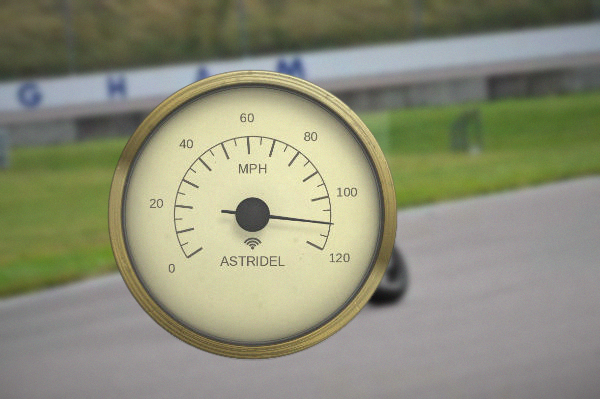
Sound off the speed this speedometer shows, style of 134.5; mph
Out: 110; mph
